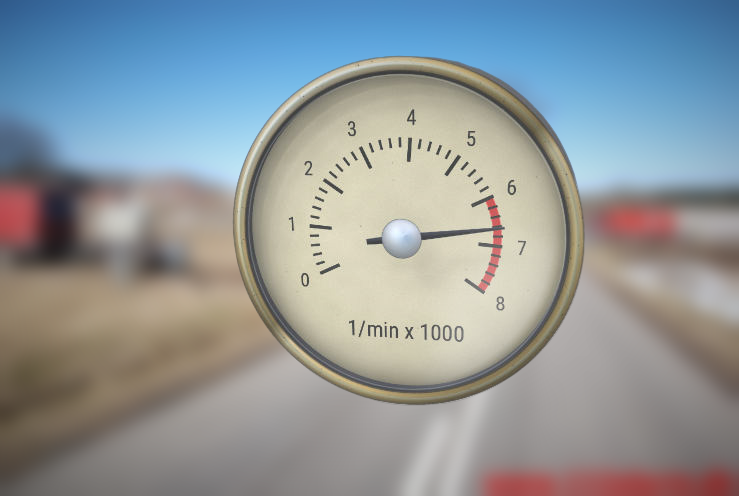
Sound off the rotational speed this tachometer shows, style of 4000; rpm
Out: 6600; rpm
